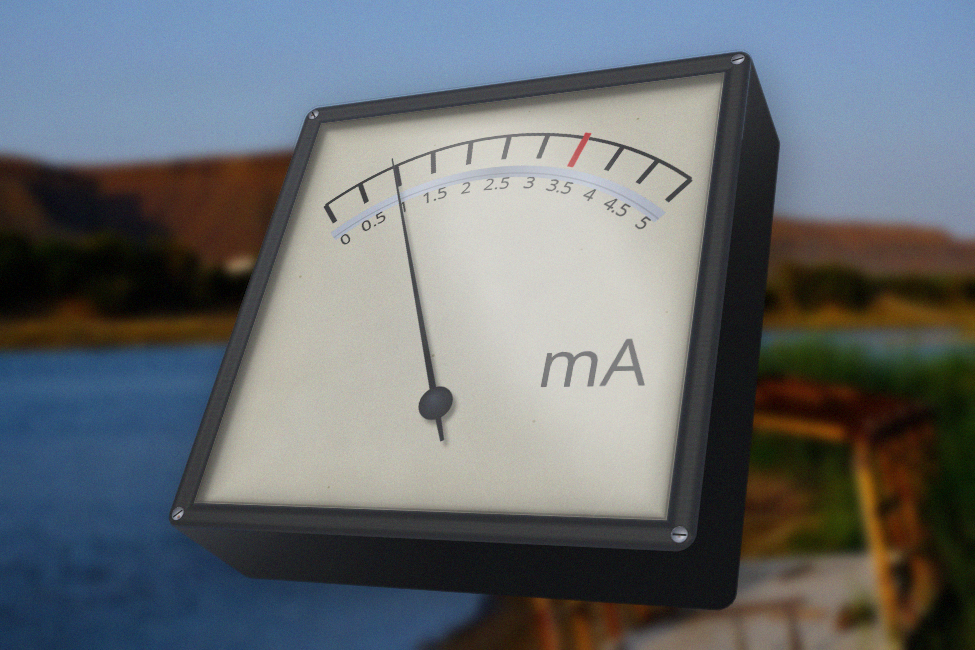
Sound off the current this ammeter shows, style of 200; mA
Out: 1; mA
